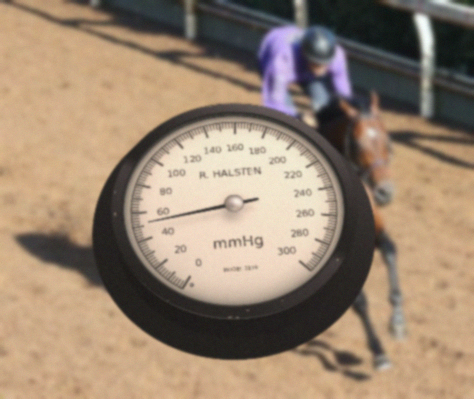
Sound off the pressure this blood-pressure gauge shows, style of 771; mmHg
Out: 50; mmHg
